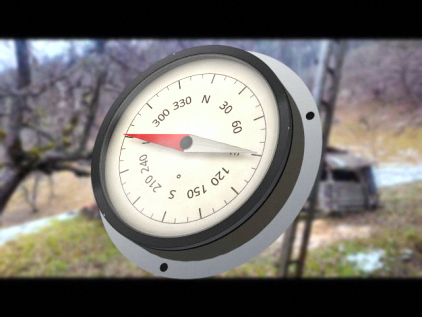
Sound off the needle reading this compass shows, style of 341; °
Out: 270; °
